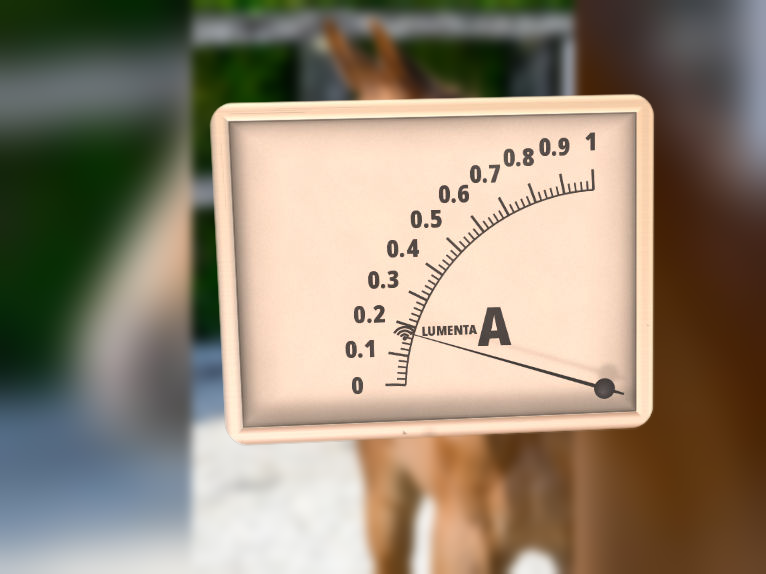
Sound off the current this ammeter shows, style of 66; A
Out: 0.18; A
